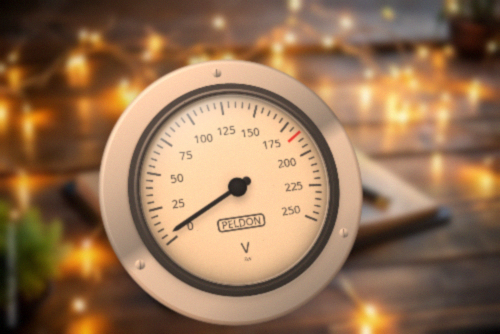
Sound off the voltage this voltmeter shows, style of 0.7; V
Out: 5; V
